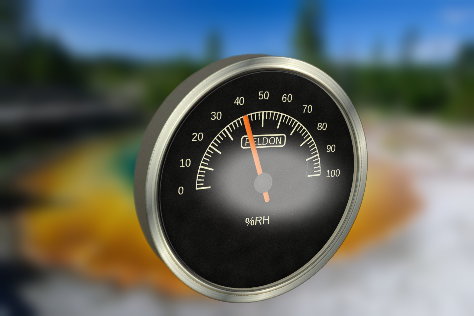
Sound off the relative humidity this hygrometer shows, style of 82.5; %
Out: 40; %
